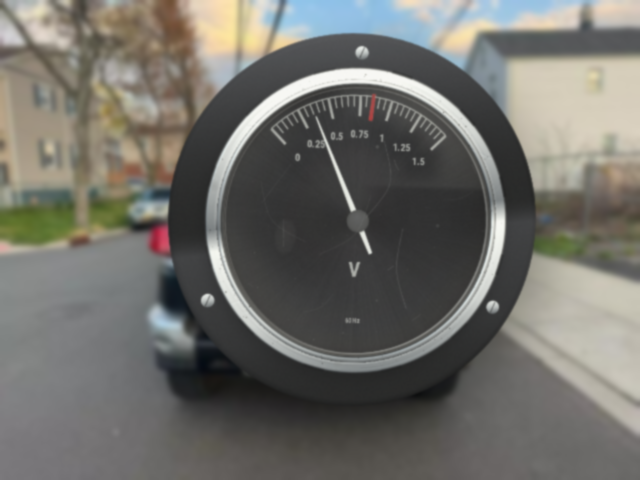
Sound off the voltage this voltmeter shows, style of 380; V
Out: 0.35; V
